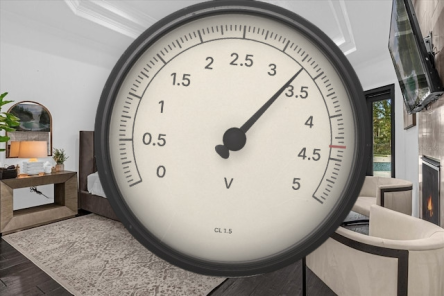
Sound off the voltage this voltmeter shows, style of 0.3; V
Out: 3.3; V
